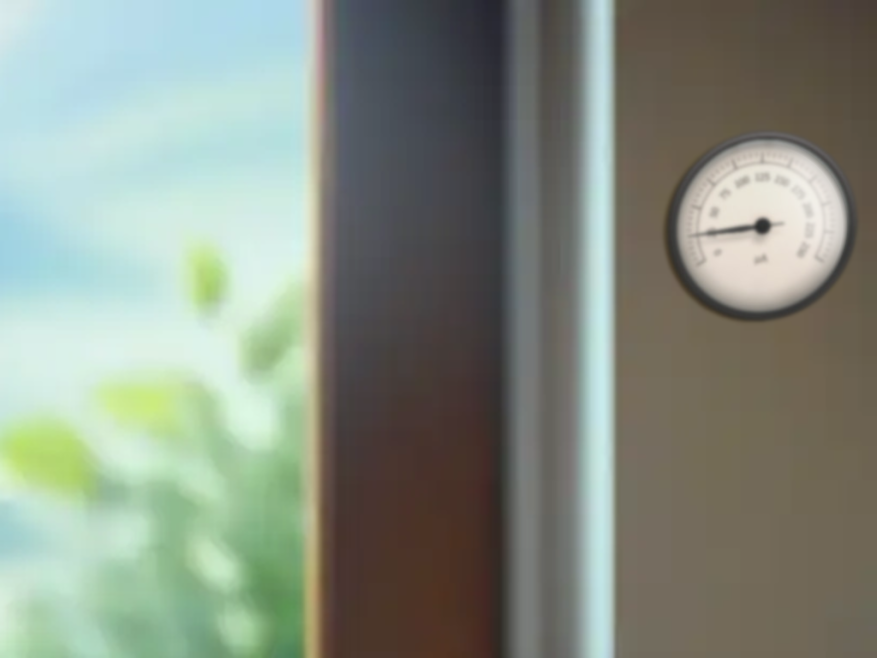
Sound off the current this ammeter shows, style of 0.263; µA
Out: 25; µA
